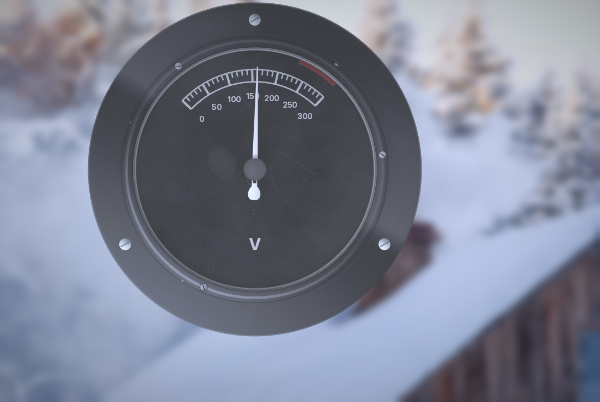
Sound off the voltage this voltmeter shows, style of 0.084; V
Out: 160; V
